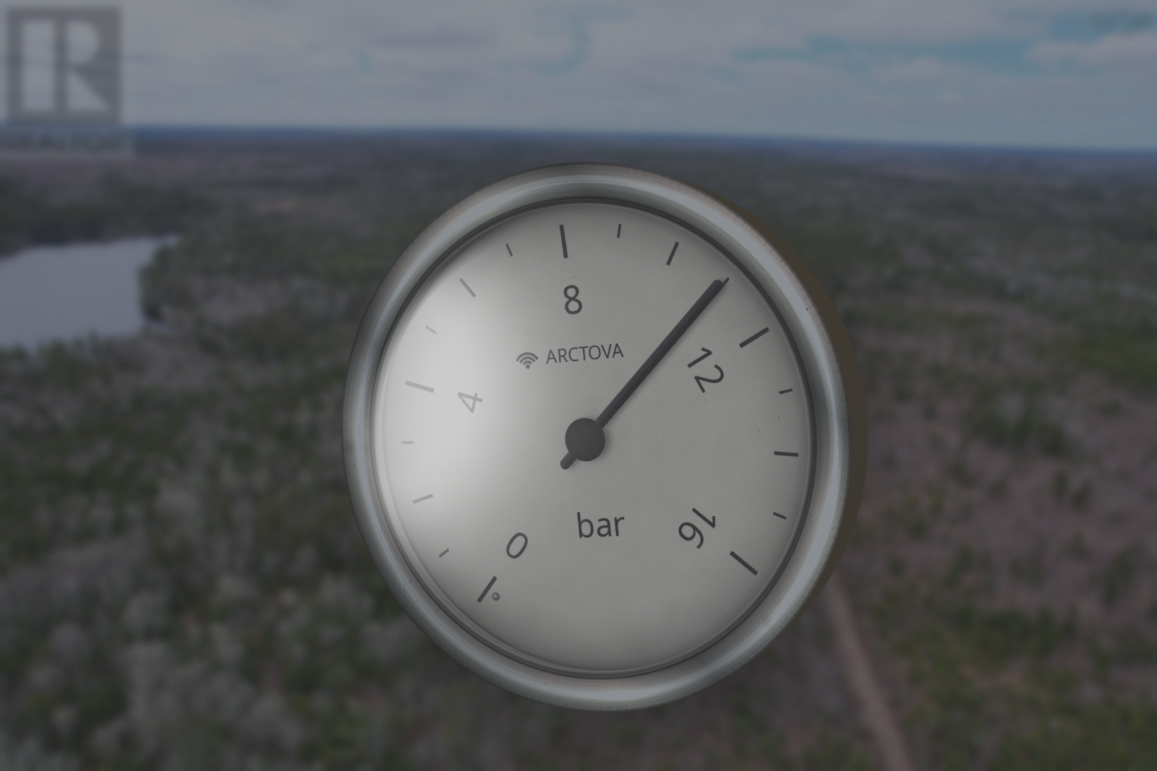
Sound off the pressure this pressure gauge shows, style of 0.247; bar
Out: 11; bar
